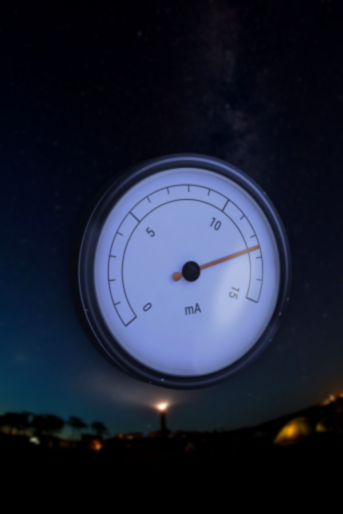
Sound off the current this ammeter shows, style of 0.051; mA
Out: 12.5; mA
